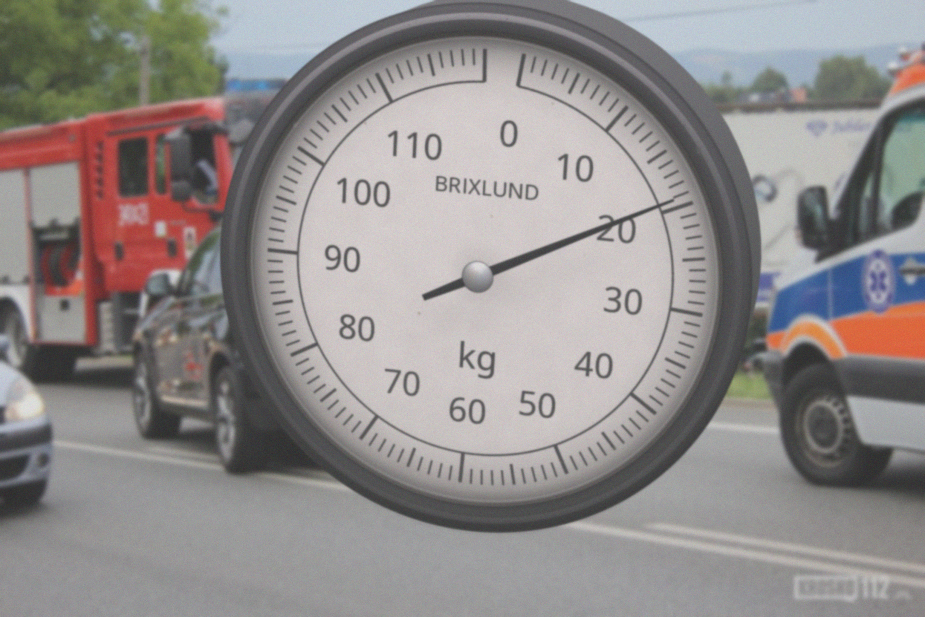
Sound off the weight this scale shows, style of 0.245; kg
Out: 19; kg
